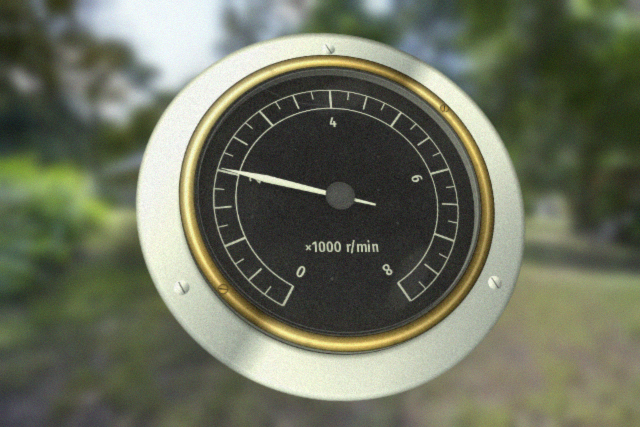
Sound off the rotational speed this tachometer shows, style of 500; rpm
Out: 2000; rpm
